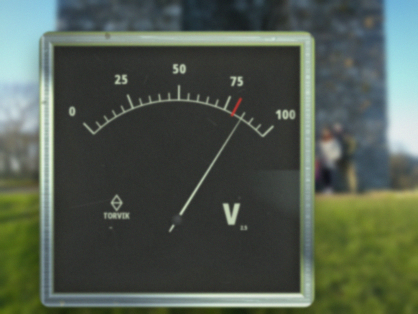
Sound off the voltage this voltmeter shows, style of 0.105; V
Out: 85; V
